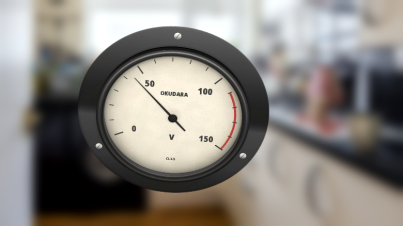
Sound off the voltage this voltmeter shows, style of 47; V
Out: 45; V
